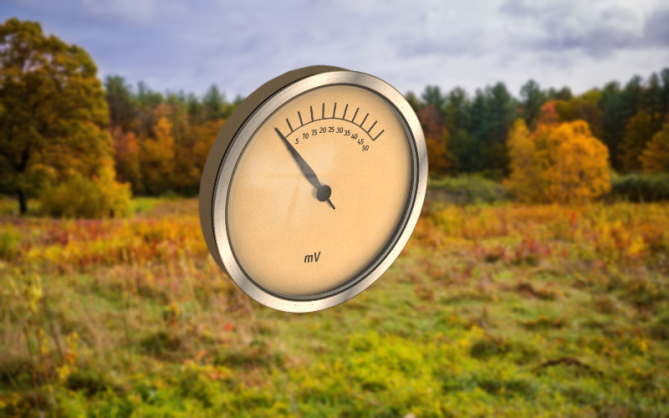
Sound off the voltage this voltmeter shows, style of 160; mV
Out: 0; mV
